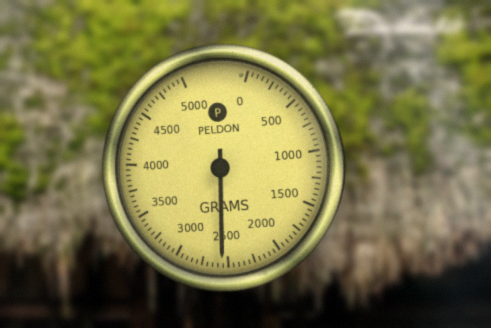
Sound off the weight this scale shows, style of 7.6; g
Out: 2550; g
